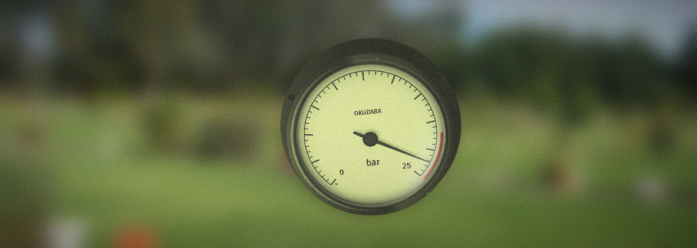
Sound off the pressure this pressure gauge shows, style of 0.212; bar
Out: 23.5; bar
